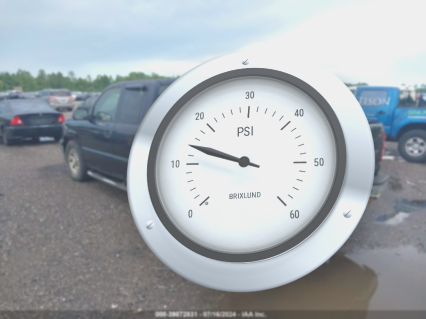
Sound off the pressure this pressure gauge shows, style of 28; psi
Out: 14; psi
